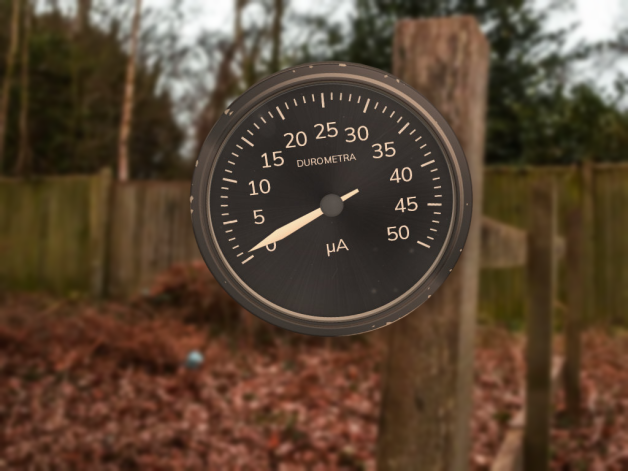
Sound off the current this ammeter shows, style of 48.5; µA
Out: 1; µA
